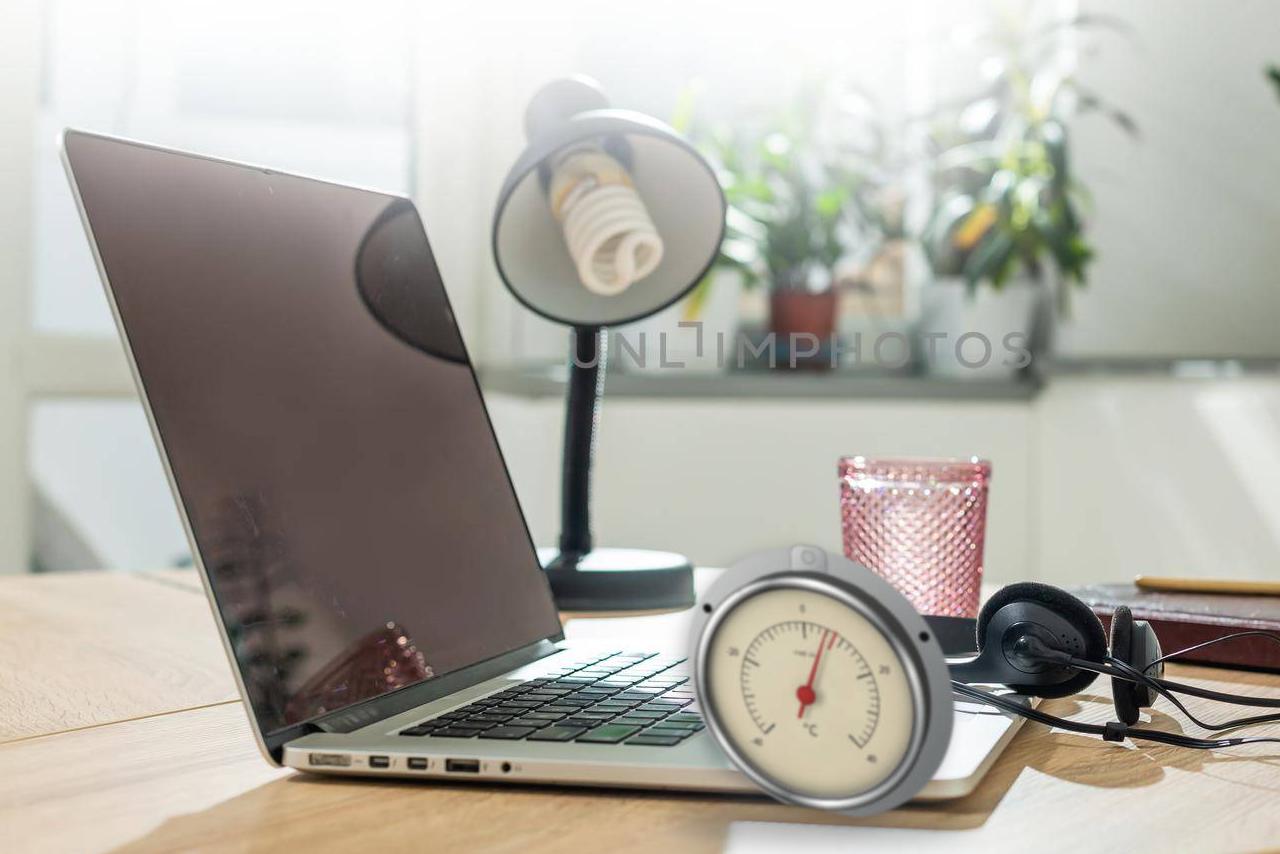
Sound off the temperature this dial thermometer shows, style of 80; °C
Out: 6; °C
